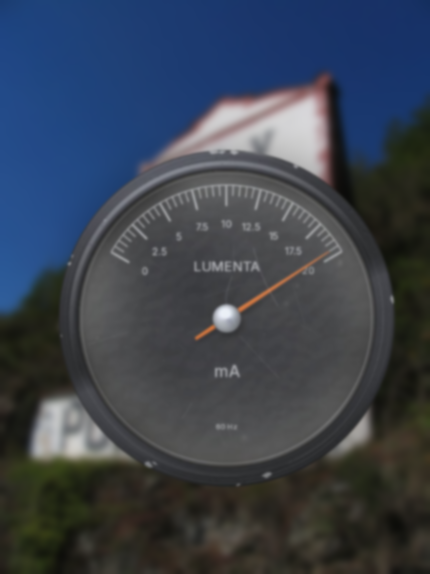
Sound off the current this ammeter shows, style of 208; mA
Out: 19.5; mA
